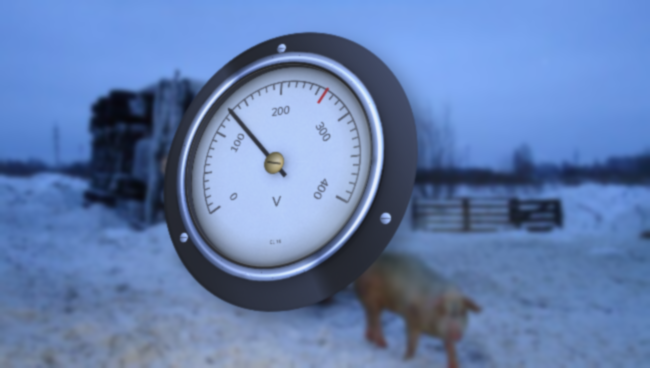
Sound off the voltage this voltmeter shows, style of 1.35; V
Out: 130; V
